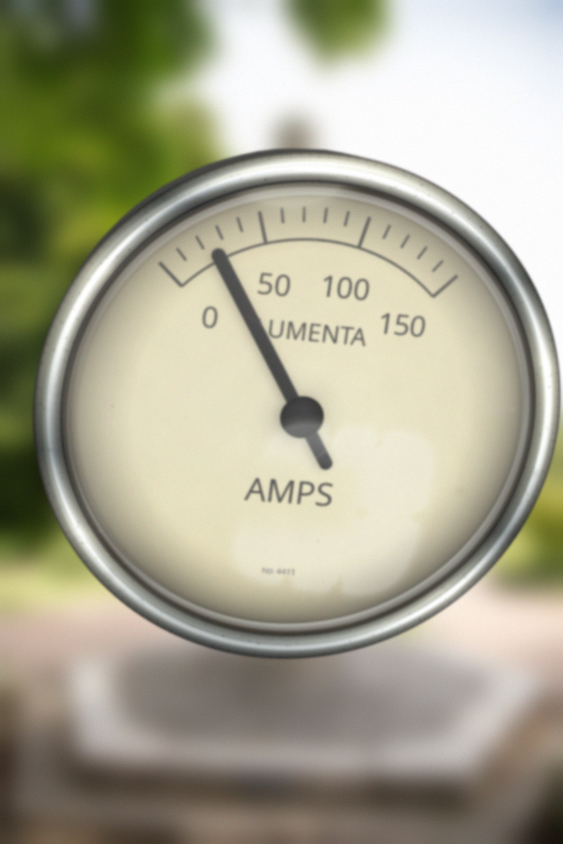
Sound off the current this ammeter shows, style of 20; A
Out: 25; A
